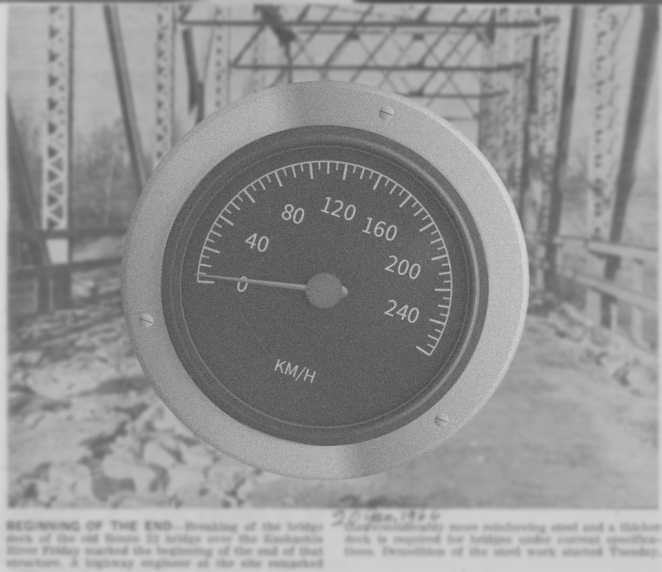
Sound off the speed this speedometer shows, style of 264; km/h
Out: 5; km/h
